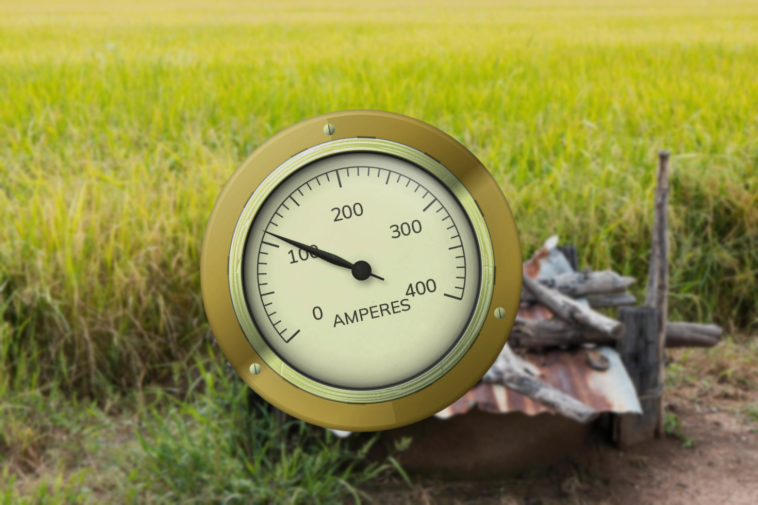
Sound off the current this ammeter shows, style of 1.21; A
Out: 110; A
